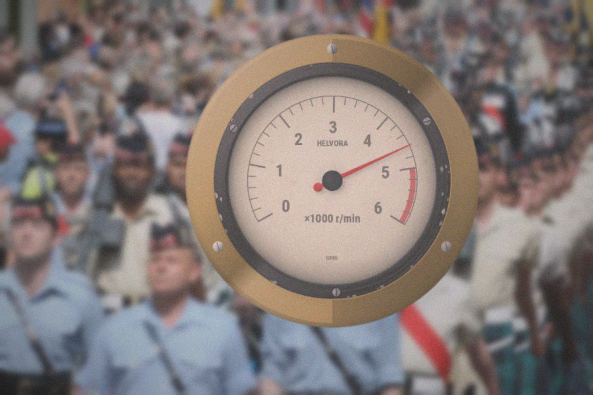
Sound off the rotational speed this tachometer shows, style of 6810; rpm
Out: 4600; rpm
